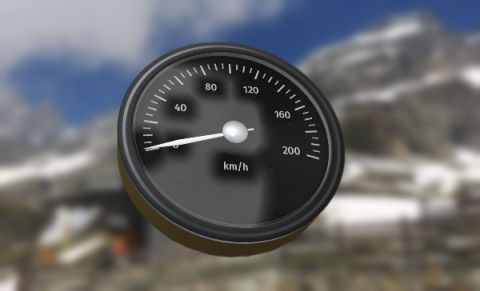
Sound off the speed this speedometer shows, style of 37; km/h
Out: 0; km/h
